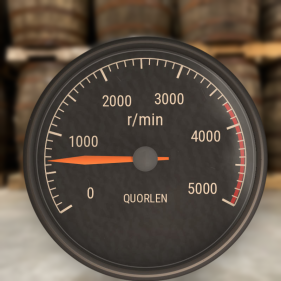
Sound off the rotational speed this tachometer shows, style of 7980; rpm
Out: 650; rpm
